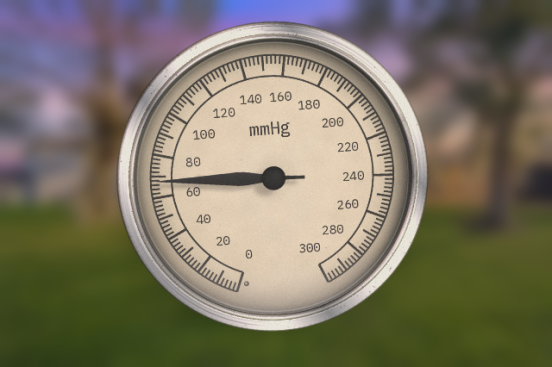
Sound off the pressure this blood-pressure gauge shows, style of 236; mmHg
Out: 68; mmHg
